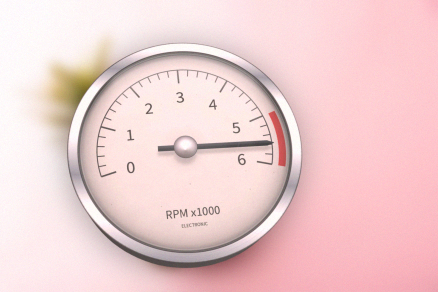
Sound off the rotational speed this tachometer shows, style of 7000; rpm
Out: 5600; rpm
